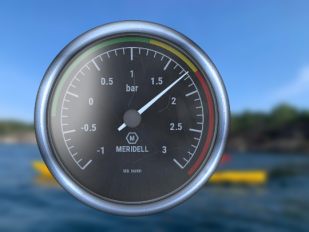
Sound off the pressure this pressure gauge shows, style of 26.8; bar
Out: 1.75; bar
